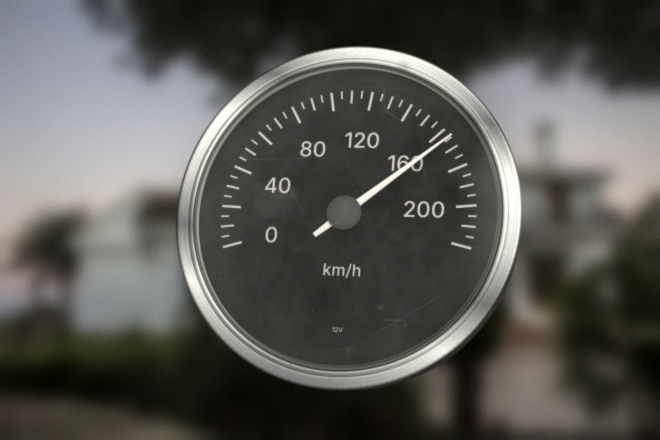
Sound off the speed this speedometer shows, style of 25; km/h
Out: 165; km/h
